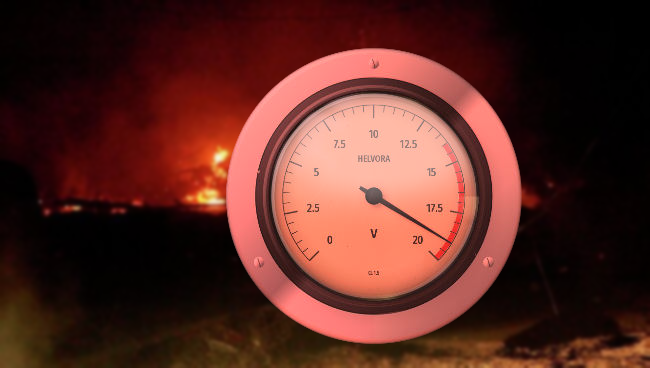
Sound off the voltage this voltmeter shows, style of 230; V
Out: 19; V
